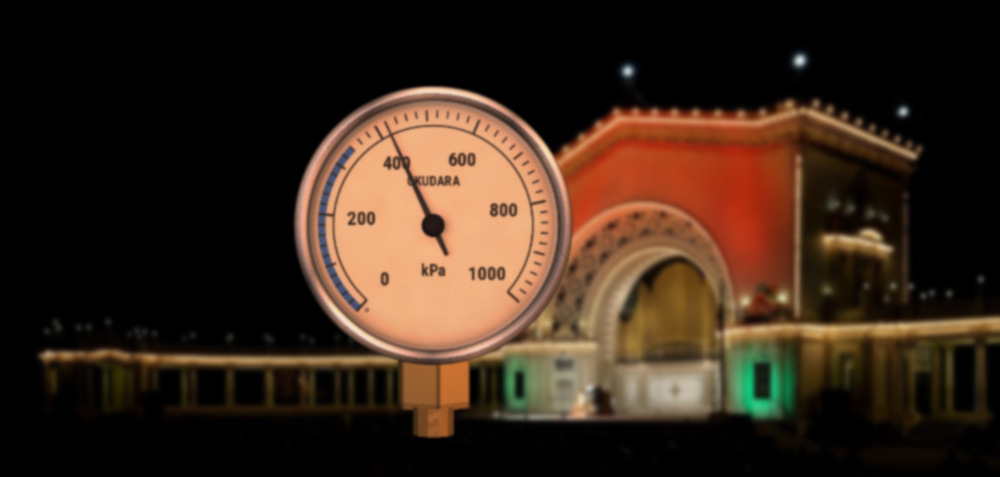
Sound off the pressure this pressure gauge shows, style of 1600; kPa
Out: 420; kPa
